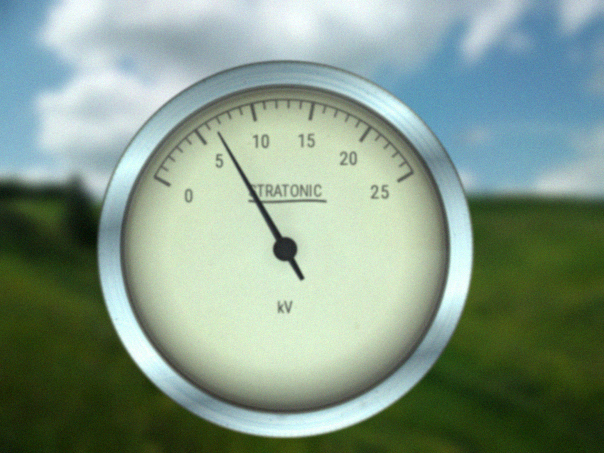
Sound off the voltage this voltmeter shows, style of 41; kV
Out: 6.5; kV
